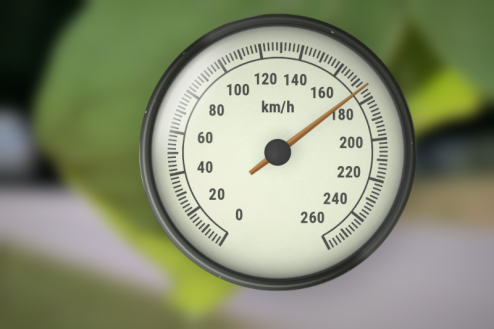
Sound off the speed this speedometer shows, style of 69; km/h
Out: 174; km/h
